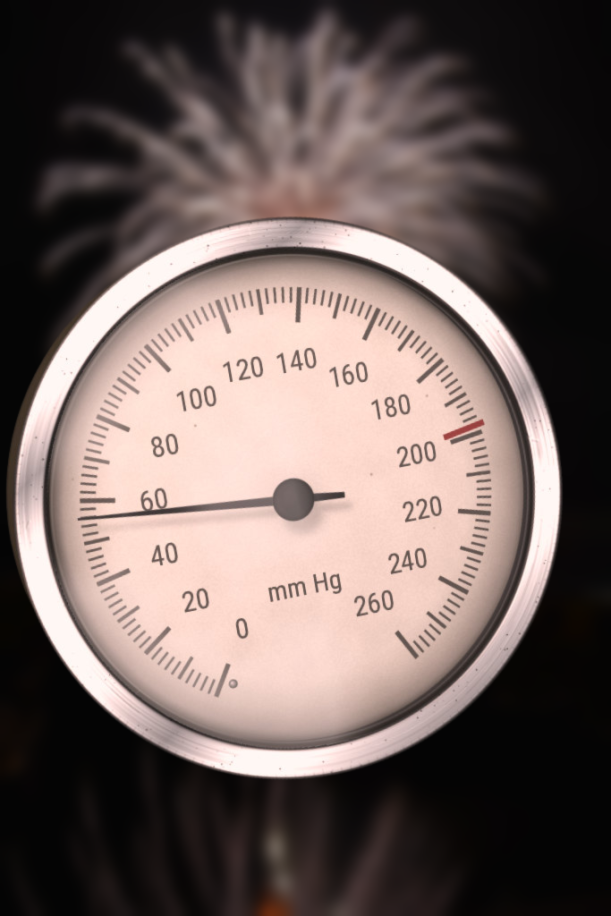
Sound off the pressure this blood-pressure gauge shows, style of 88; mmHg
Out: 56; mmHg
